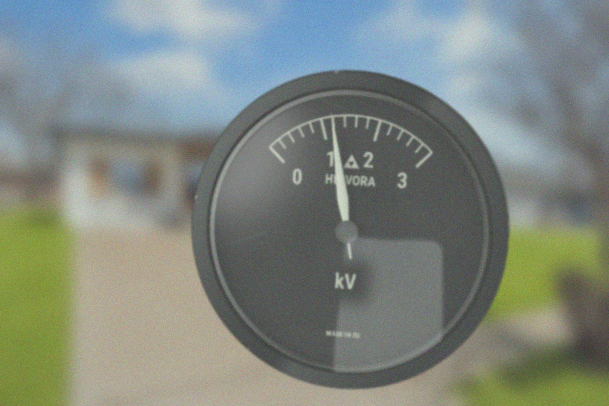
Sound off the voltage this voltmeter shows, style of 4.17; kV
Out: 1.2; kV
